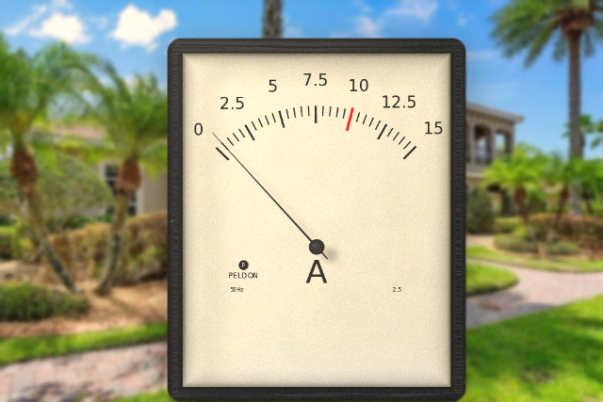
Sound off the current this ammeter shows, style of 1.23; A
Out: 0.5; A
